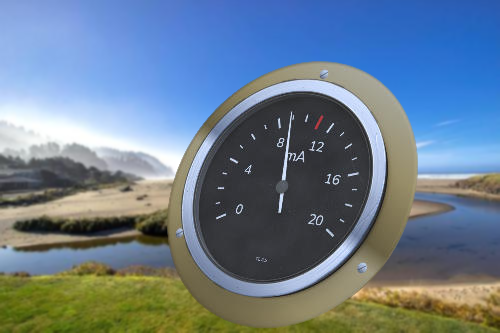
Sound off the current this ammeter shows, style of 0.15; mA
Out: 9; mA
